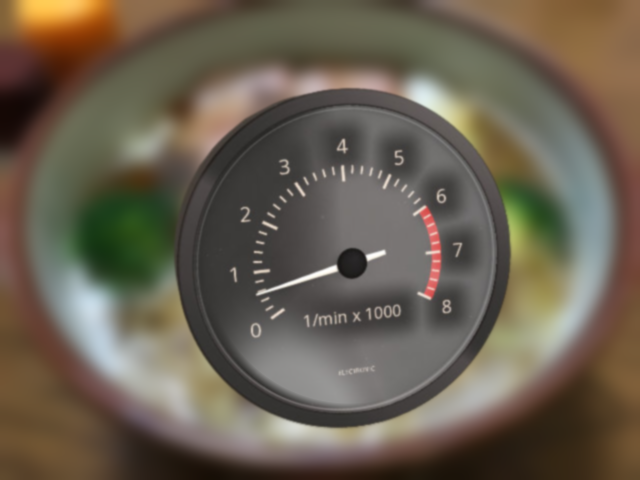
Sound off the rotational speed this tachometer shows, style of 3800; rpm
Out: 600; rpm
